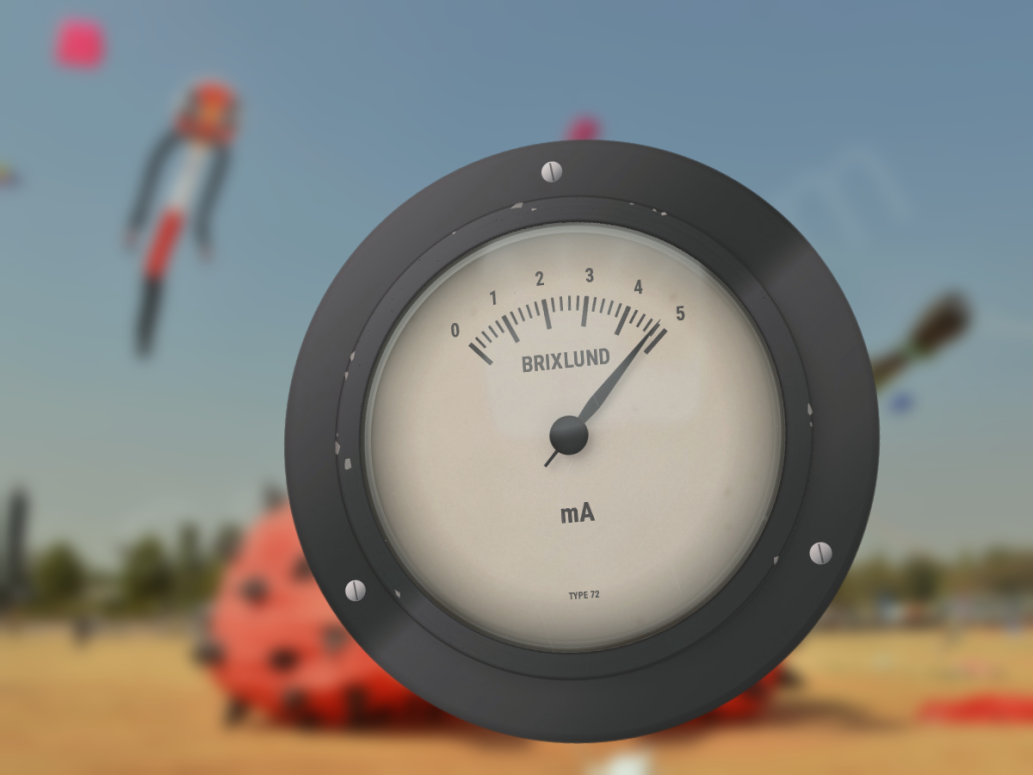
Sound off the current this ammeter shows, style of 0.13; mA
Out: 4.8; mA
